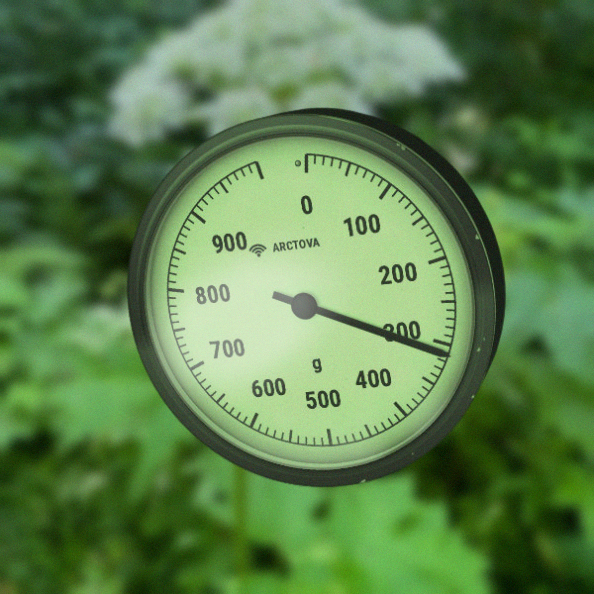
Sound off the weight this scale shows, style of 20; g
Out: 310; g
